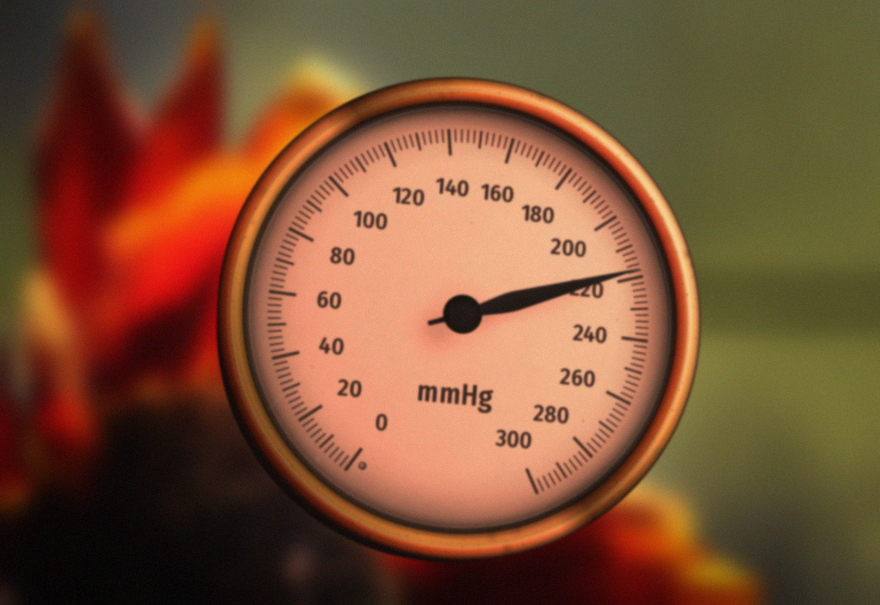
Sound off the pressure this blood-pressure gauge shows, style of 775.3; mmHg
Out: 218; mmHg
